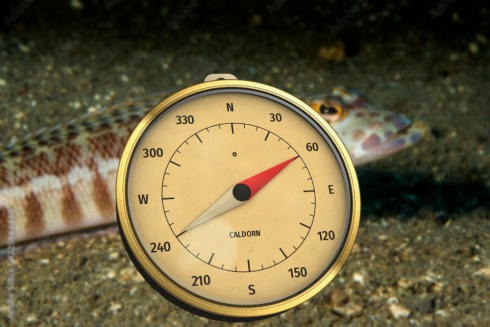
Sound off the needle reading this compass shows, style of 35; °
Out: 60; °
